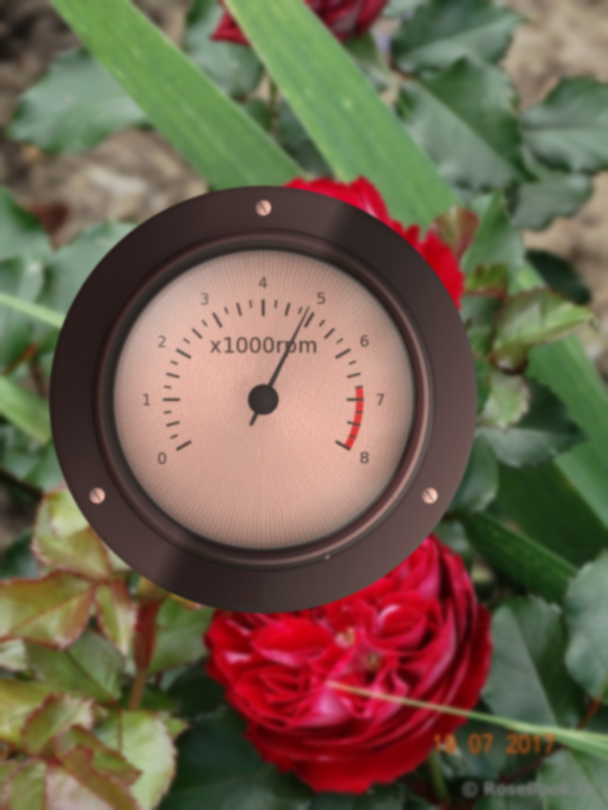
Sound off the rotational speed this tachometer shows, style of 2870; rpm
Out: 4875; rpm
